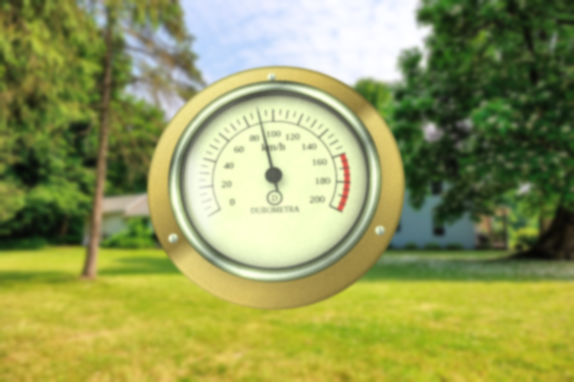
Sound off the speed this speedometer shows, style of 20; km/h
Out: 90; km/h
